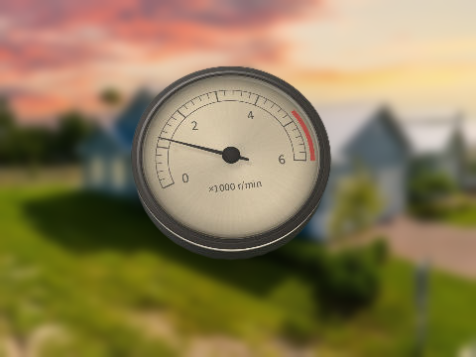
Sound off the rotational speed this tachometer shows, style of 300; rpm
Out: 1200; rpm
